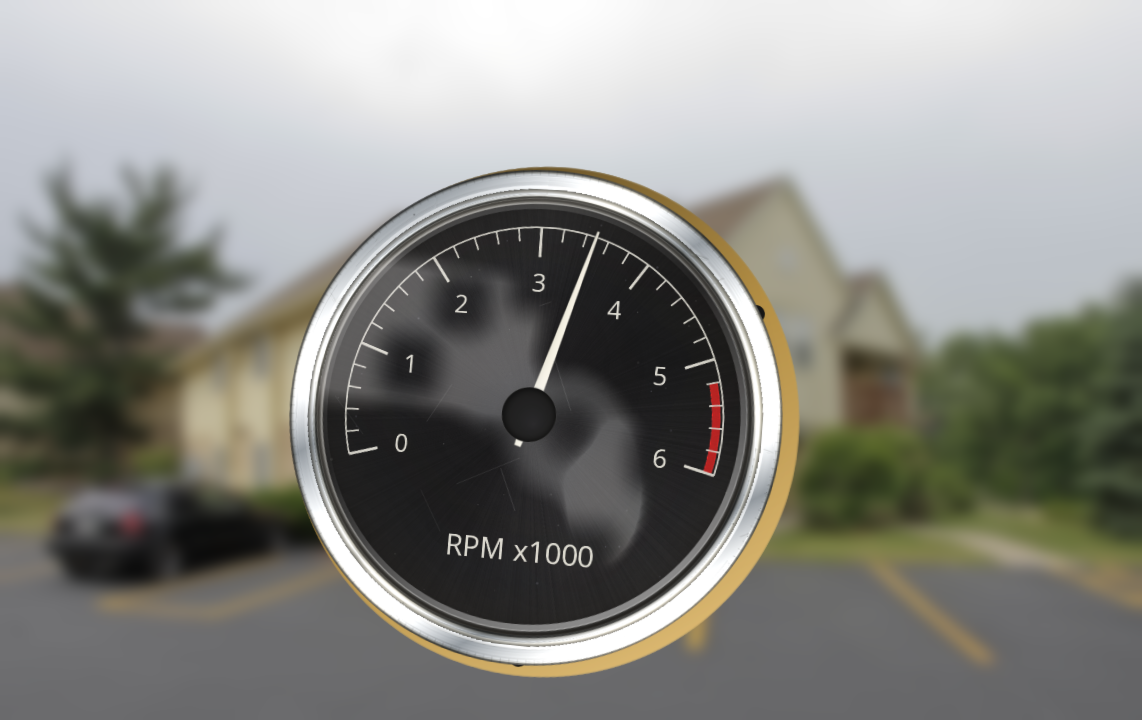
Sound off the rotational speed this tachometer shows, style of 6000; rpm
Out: 3500; rpm
